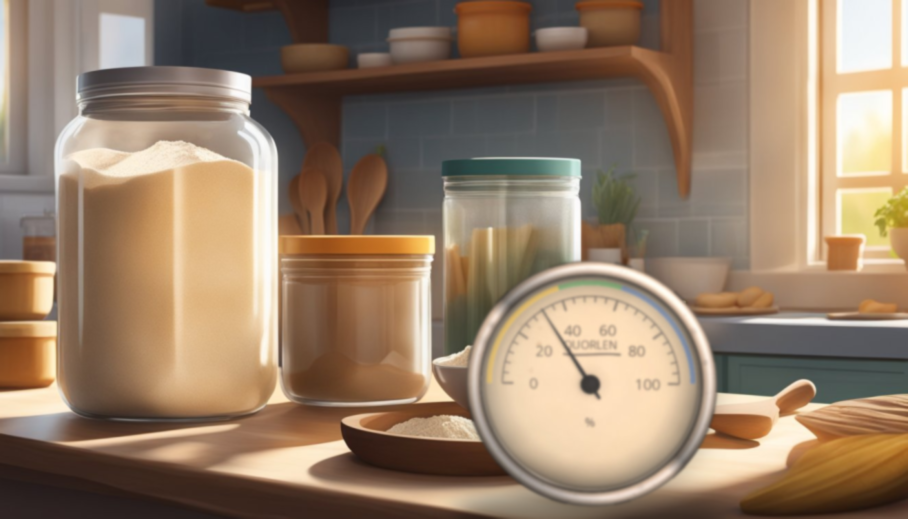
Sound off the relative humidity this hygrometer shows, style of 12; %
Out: 32; %
